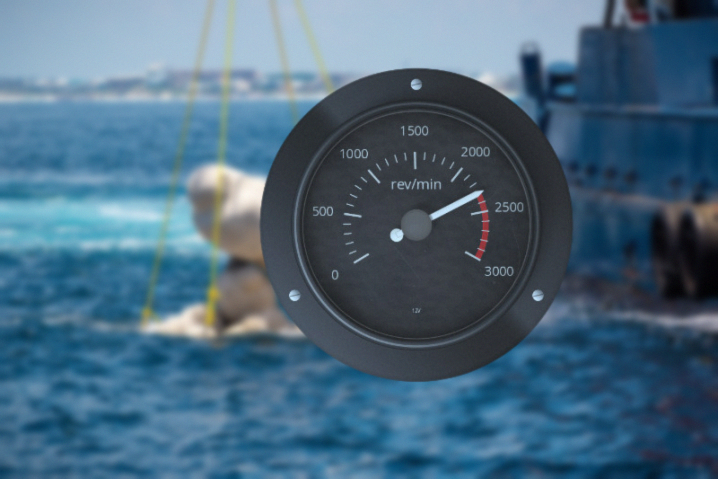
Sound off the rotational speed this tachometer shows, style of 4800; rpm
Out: 2300; rpm
